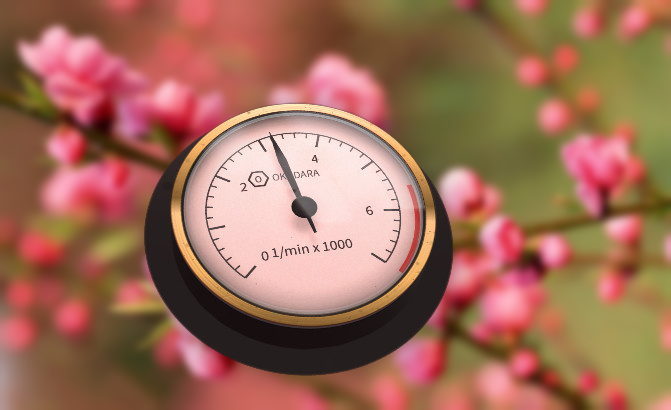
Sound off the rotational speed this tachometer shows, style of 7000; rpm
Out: 3200; rpm
